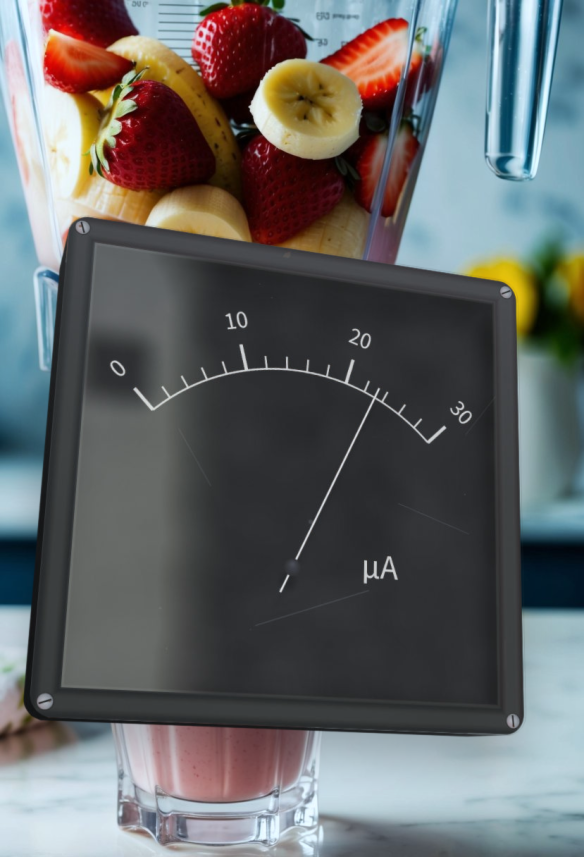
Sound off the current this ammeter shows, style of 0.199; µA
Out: 23; µA
